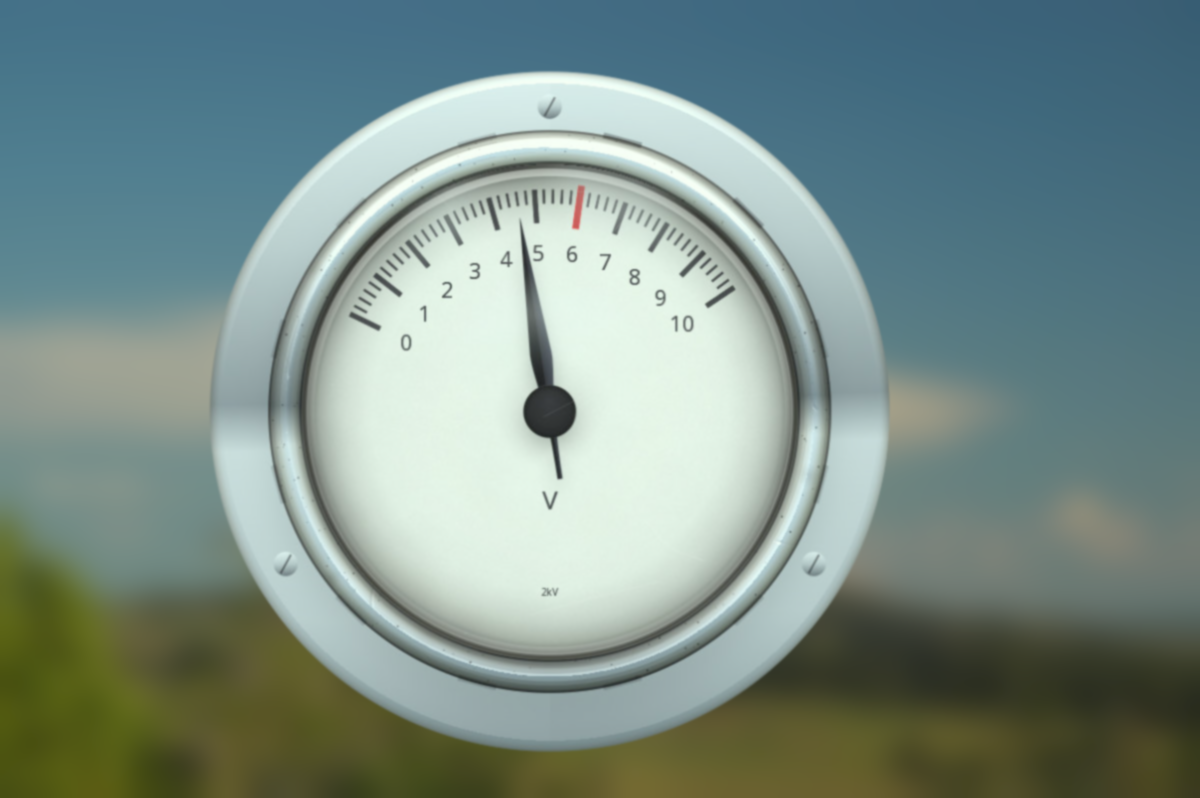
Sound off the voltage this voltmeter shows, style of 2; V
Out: 4.6; V
